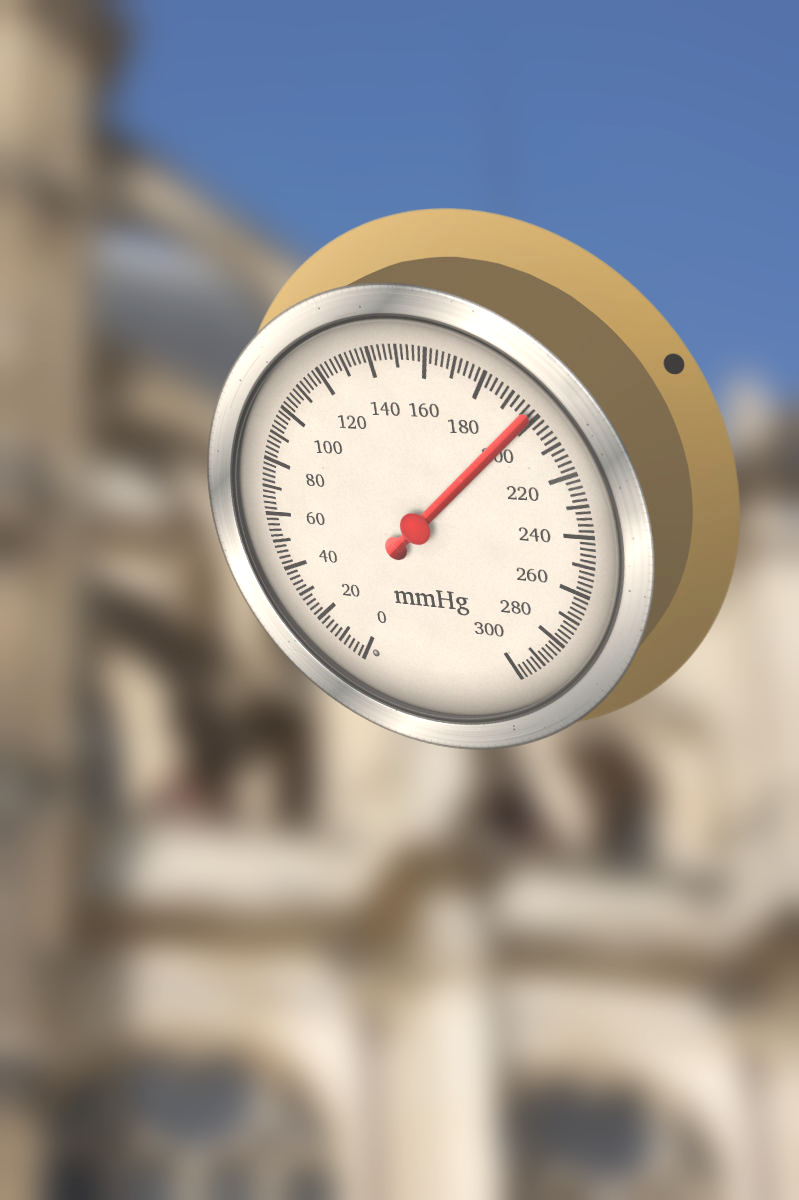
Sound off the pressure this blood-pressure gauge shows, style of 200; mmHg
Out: 198; mmHg
